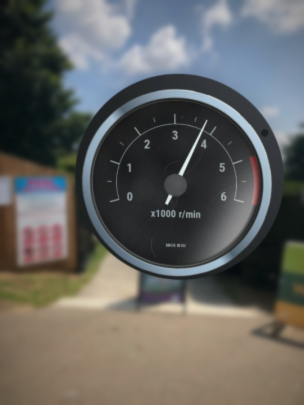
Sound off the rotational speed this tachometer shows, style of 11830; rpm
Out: 3750; rpm
